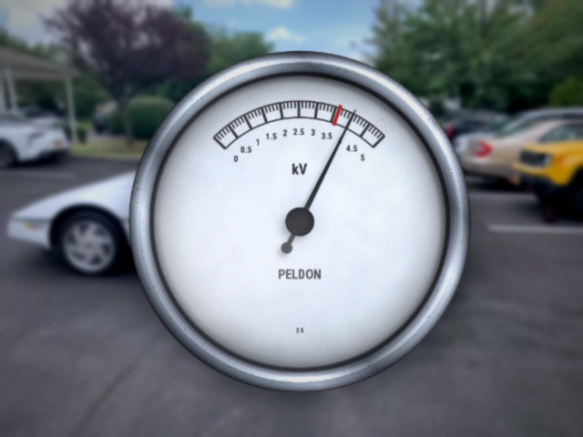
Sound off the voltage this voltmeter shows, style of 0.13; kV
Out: 4; kV
